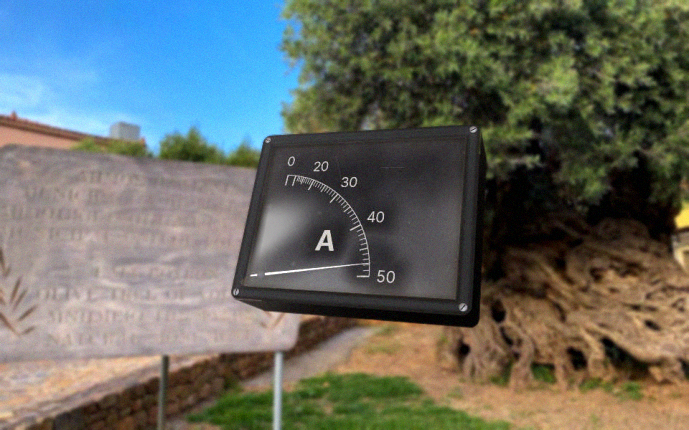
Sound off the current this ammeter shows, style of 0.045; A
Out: 48; A
